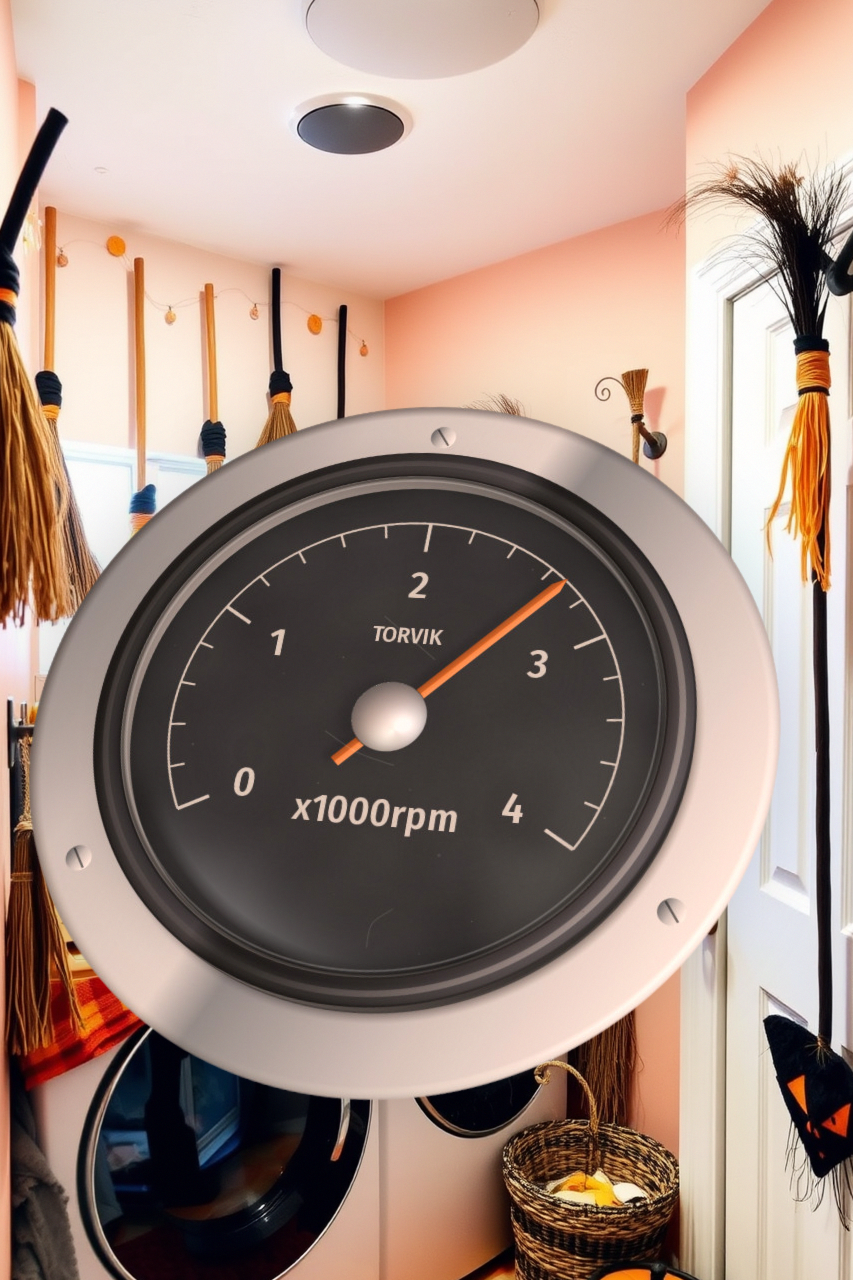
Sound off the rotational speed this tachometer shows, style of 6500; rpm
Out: 2700; rpm
